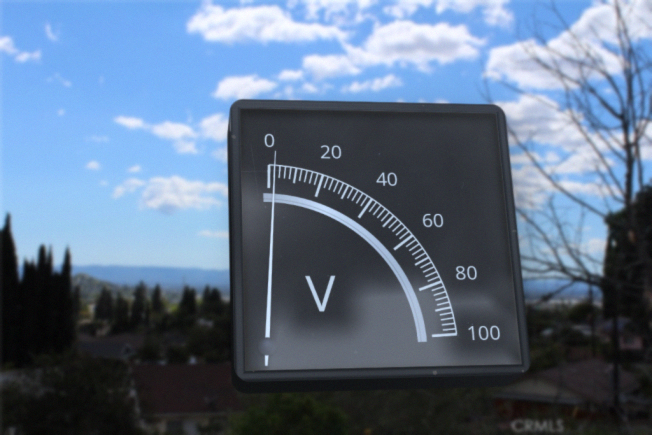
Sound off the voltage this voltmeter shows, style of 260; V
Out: 2; V
